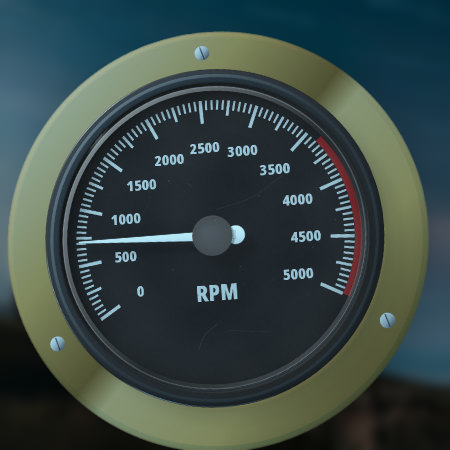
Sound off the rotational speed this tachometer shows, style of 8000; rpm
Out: 700; rpm
